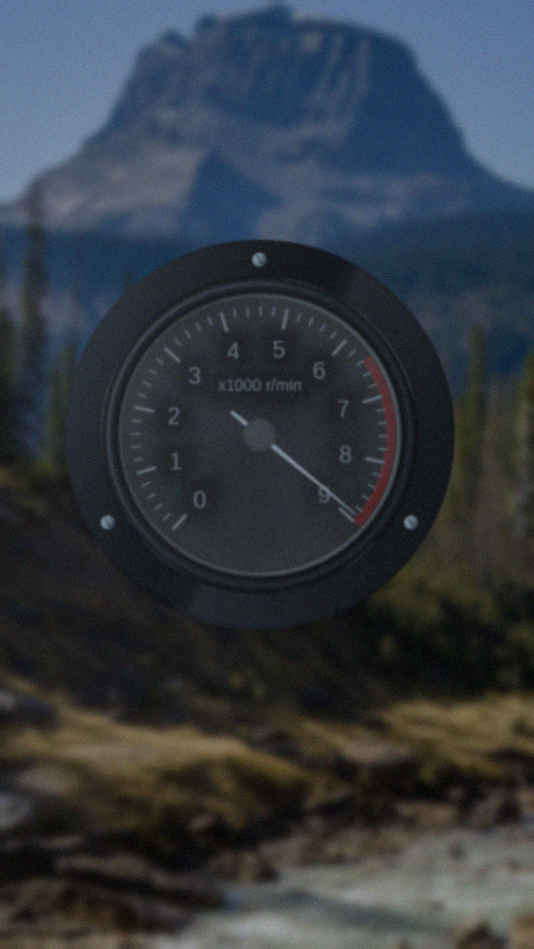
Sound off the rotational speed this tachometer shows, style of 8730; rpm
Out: 8900; rpm
